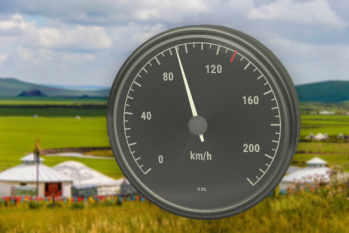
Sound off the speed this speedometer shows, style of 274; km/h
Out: 95; km/h
